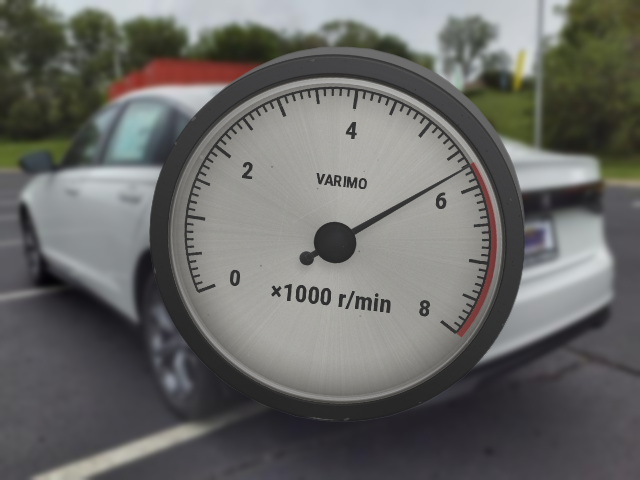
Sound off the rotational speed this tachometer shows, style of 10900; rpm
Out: 5700; rpm
